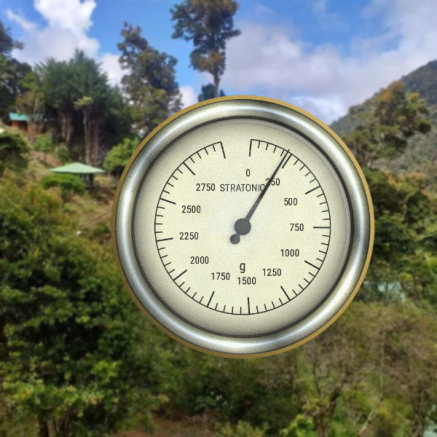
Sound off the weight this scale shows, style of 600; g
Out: 225; g
